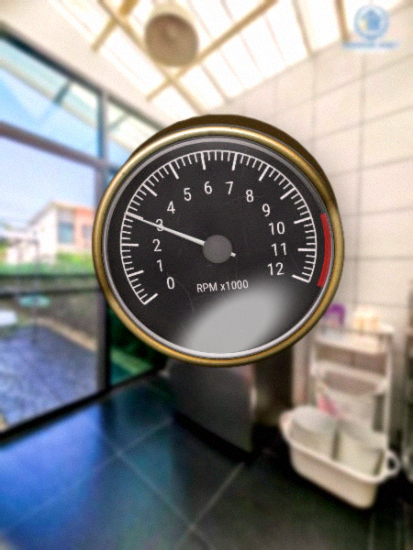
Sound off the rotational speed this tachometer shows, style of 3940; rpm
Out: 3000; rpm
